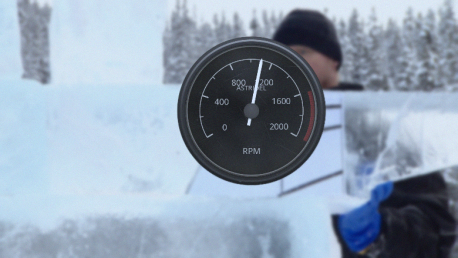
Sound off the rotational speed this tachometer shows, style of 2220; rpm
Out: 1100; rpm
